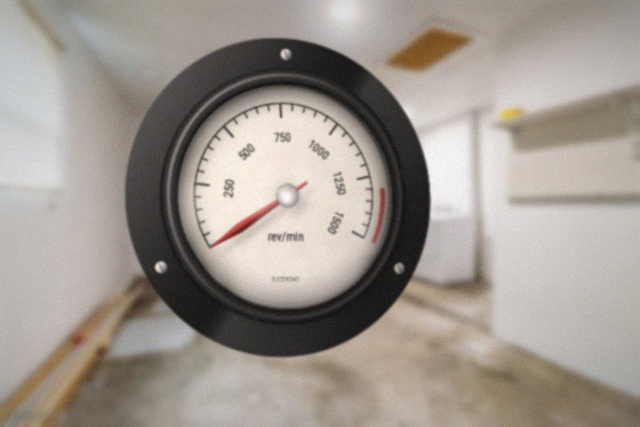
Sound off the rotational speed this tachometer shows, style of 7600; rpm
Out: 0; rpm
